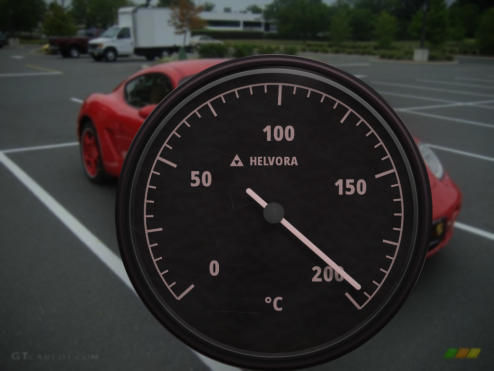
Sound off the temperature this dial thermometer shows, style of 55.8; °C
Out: 195; °C
